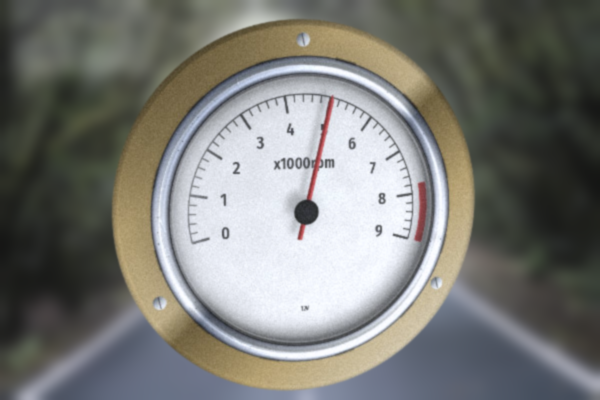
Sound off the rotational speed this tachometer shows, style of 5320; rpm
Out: 5000; rpm
